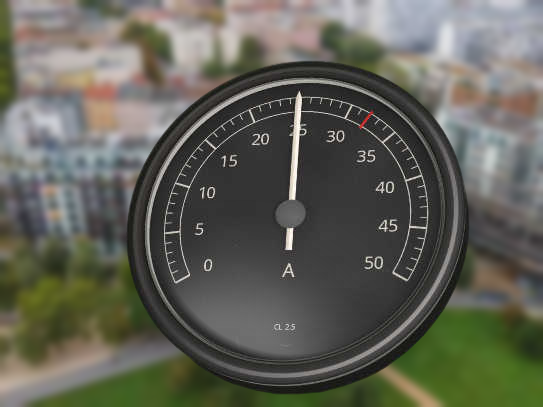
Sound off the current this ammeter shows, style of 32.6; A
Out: 25; A
